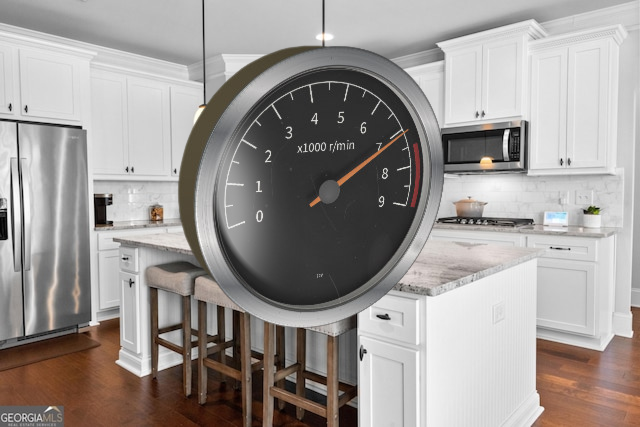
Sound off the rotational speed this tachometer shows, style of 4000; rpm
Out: 7000; rpm
